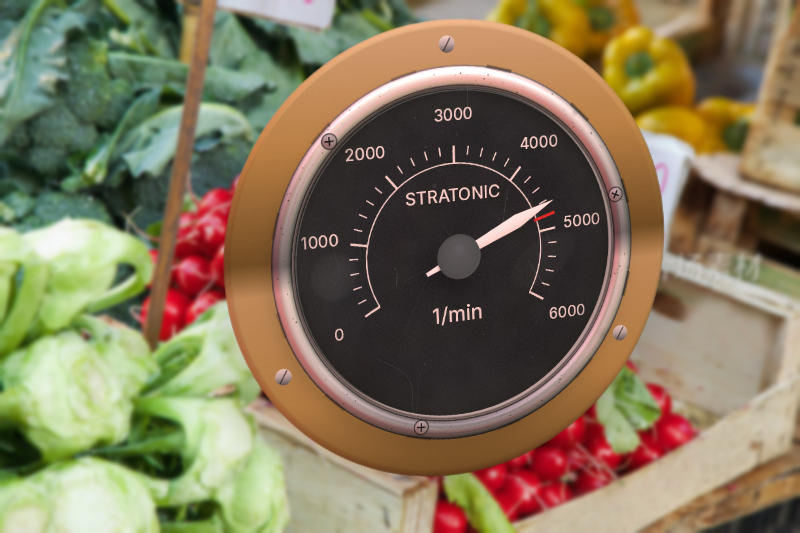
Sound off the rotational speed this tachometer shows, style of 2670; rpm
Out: 4600; rpm
